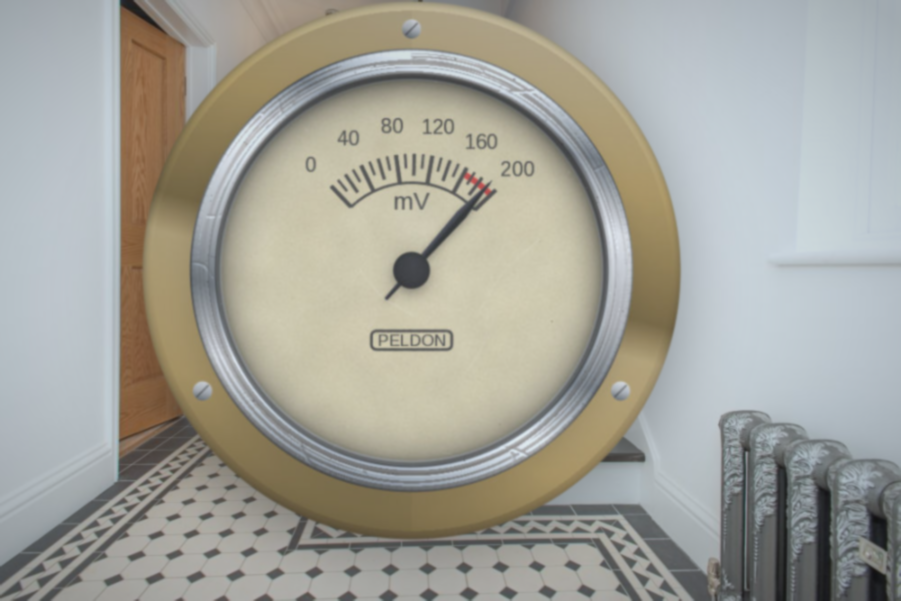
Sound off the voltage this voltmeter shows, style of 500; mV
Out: 190; mV
